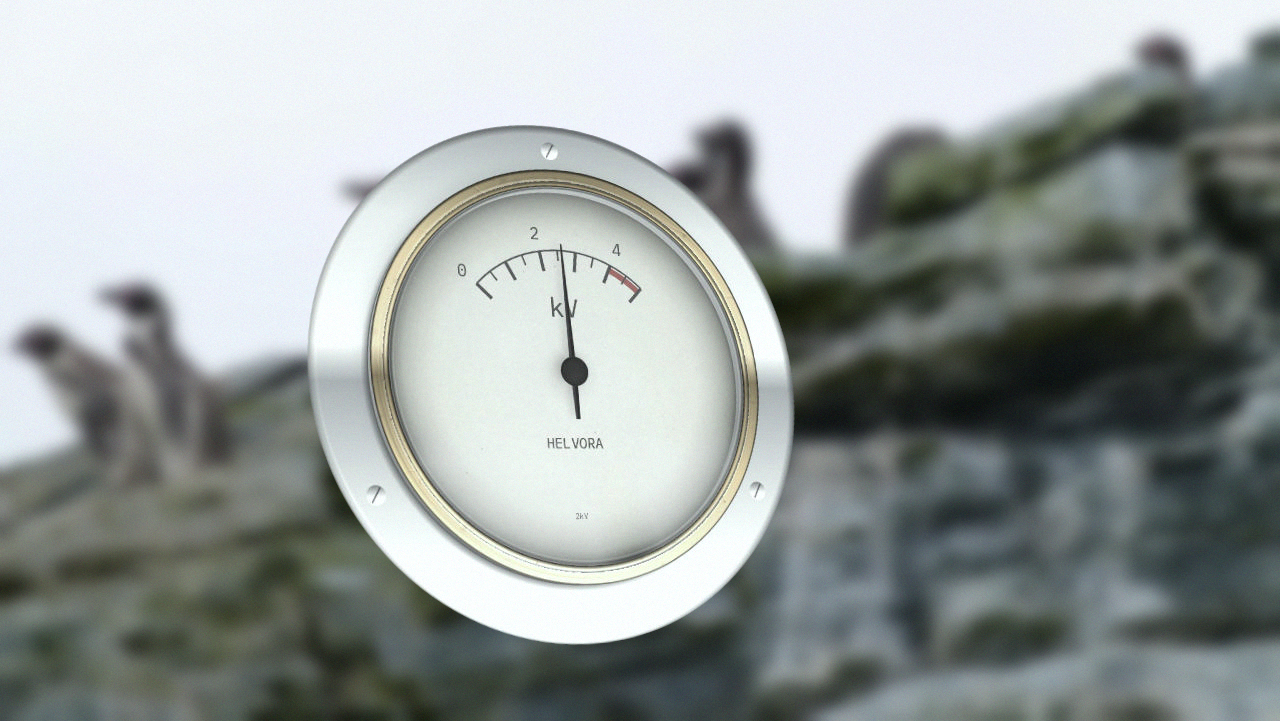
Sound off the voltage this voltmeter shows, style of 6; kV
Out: 2.5; kV
